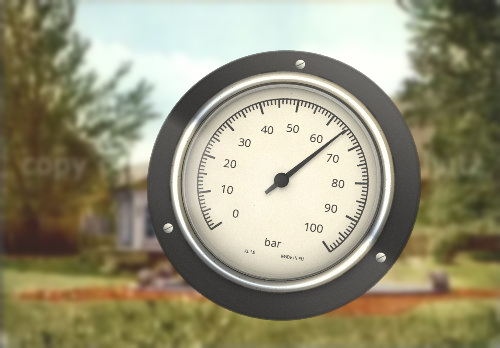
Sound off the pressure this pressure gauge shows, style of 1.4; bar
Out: 65; bar
